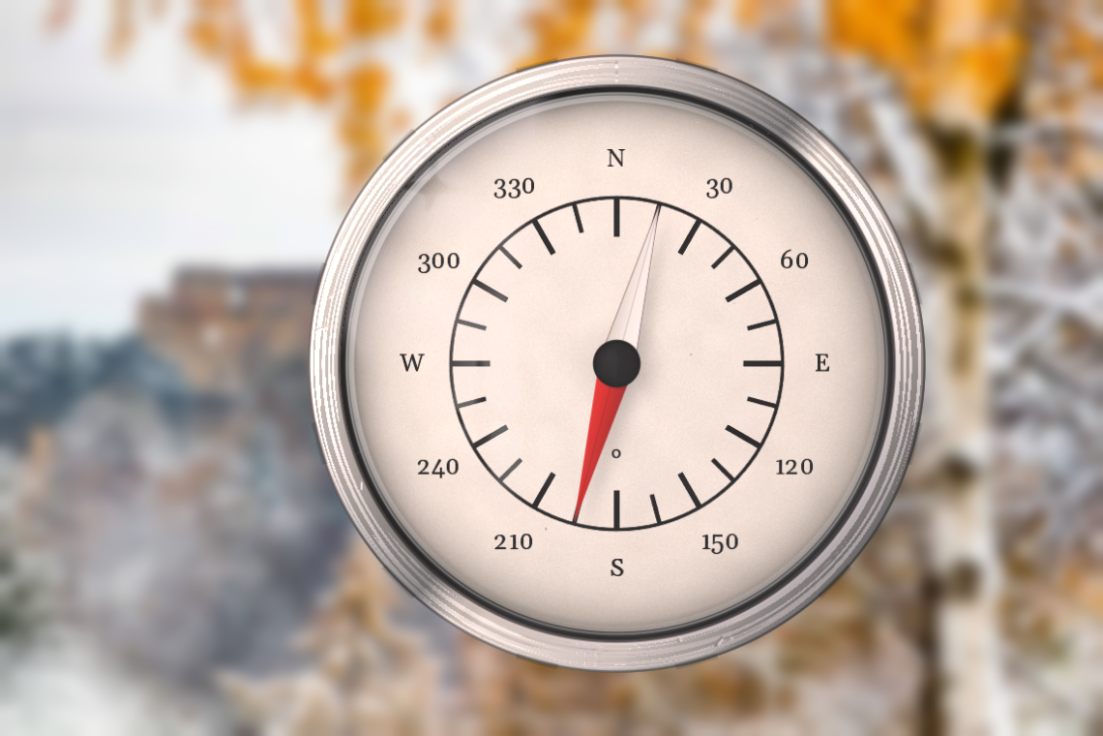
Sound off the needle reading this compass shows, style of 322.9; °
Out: 195; °
